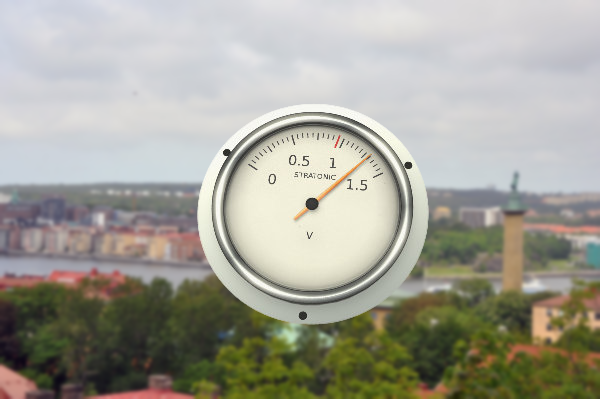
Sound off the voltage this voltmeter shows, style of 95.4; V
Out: 1.3; V
